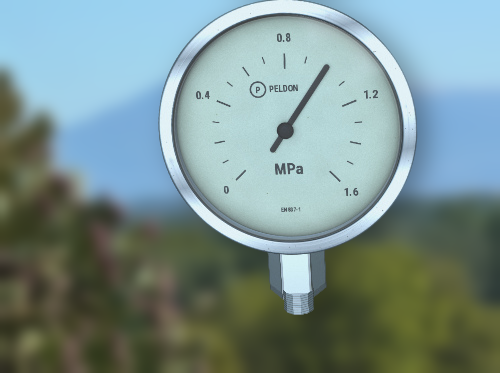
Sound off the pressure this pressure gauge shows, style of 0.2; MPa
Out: 1; MPa
